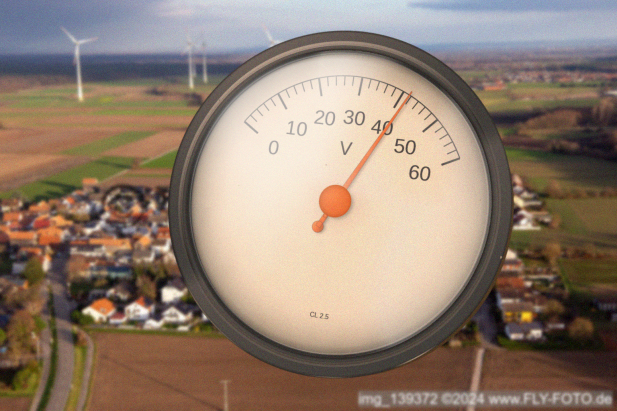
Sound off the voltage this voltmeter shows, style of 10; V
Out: 42; V
